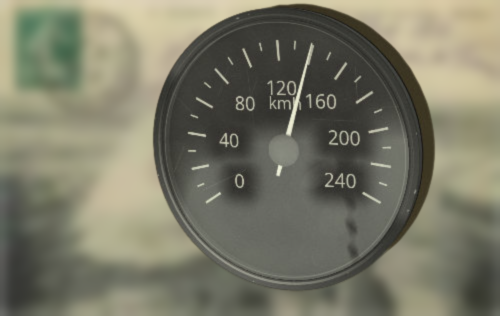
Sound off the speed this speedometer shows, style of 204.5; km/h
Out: 140; km/h
